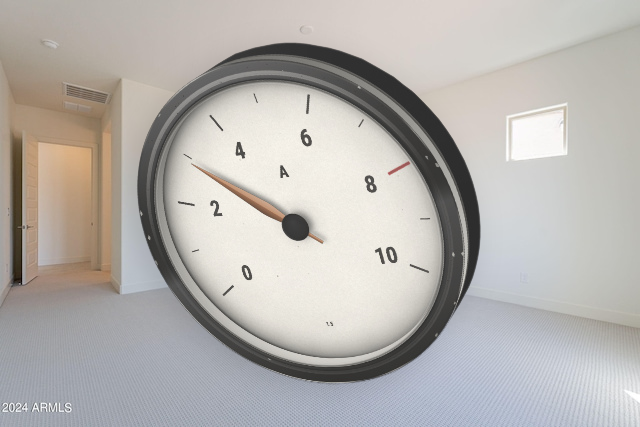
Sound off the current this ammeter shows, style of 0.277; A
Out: 3; A
